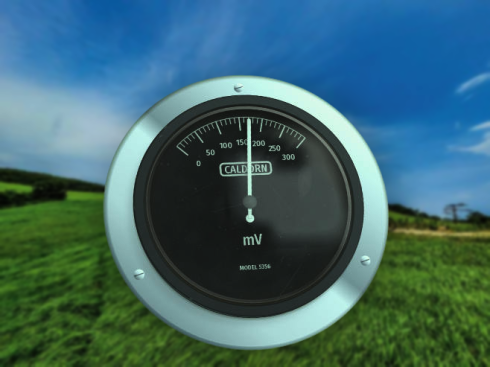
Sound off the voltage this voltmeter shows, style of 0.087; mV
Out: 170; mV
